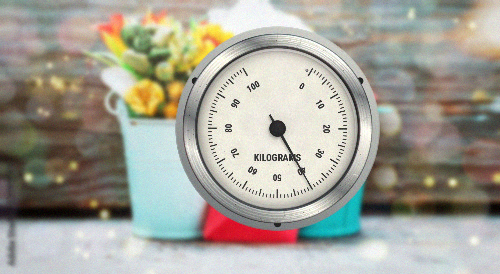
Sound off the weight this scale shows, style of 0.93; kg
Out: 40; kg
